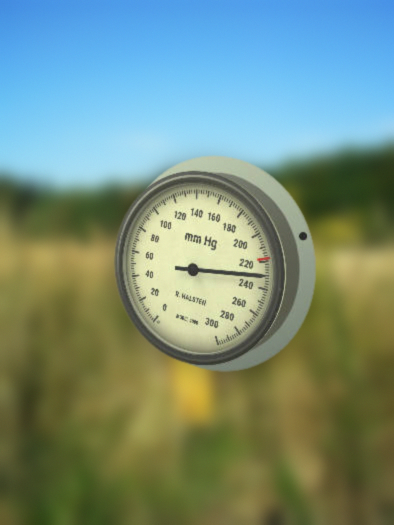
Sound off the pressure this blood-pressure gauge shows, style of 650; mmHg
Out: 230; mmHg
